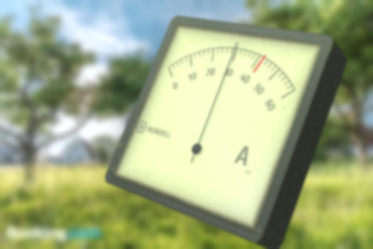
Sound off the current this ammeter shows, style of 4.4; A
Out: 30; A
